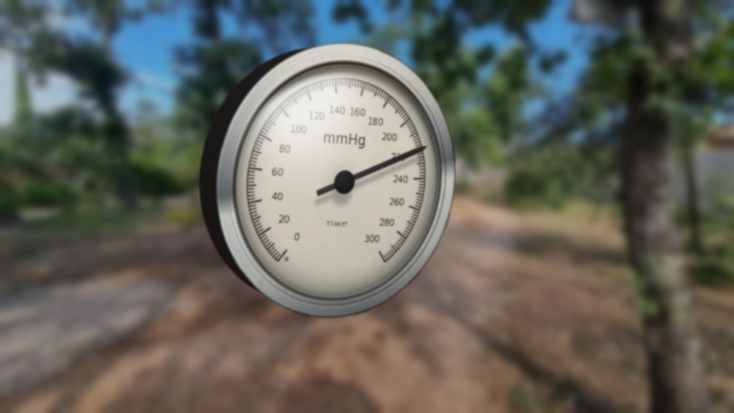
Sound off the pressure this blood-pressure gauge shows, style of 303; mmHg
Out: 220; mmHg
